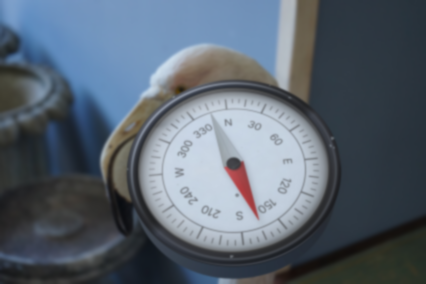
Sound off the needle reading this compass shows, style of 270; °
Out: 165; °
